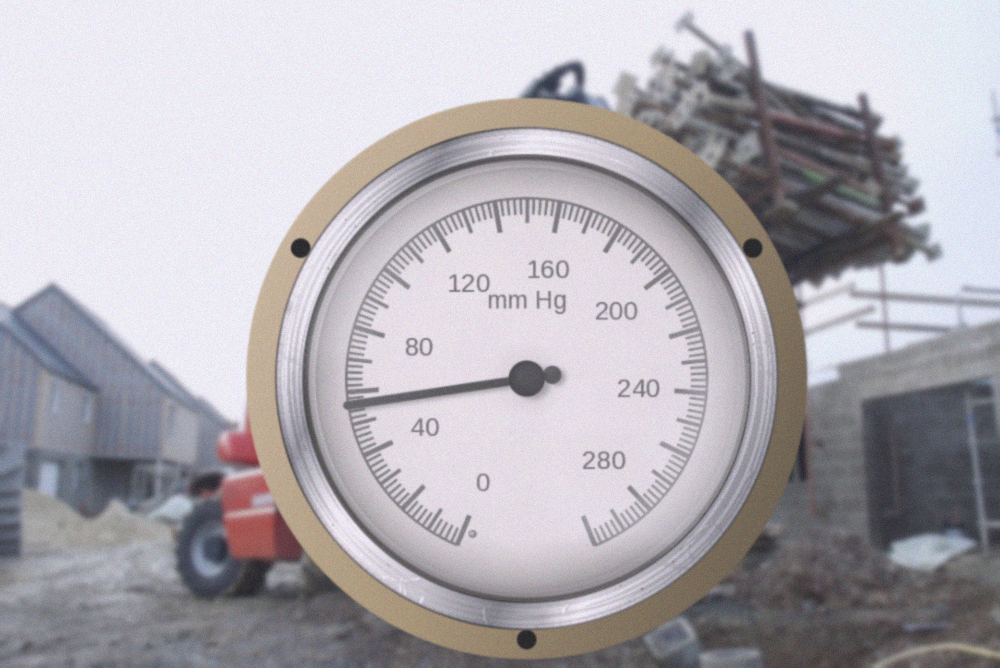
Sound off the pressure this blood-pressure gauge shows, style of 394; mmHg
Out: 56; mmHg
